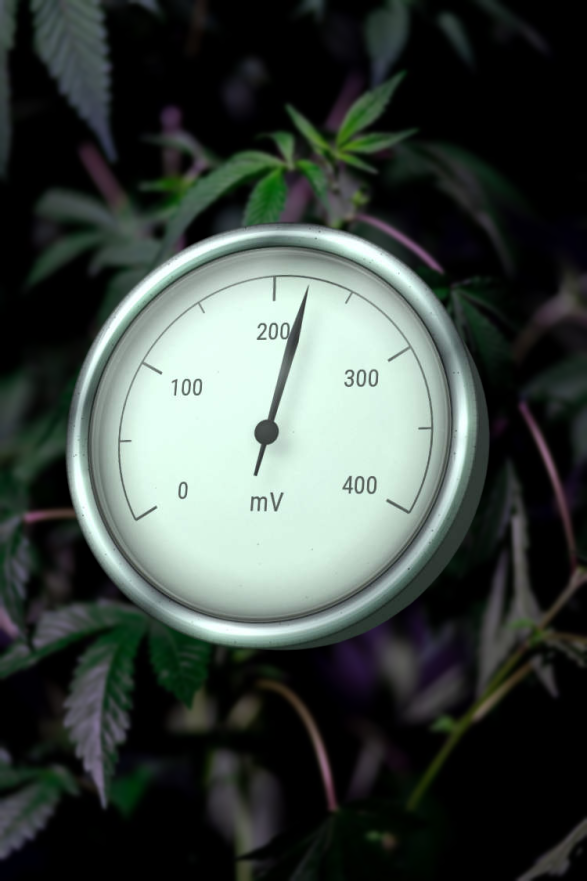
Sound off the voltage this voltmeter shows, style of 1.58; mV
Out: 225; mV
